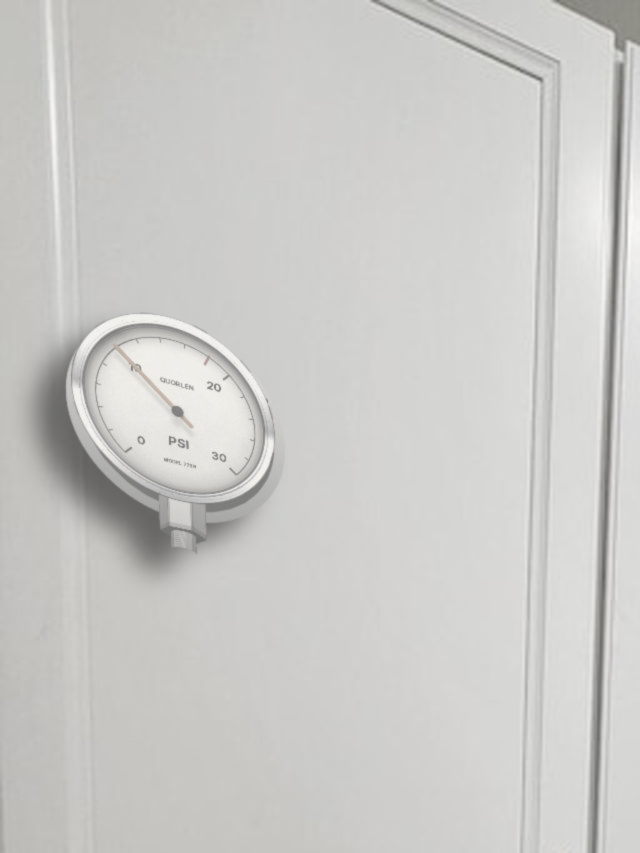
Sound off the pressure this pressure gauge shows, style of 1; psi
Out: 10; psi
